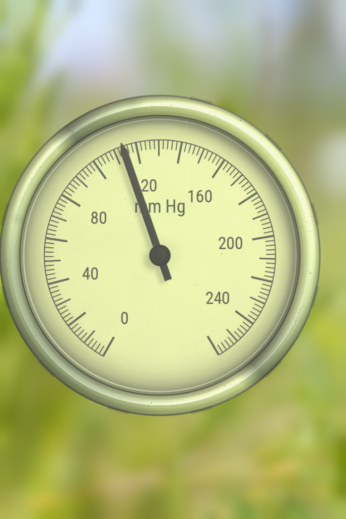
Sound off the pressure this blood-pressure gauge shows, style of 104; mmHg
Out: 114; mmHg
